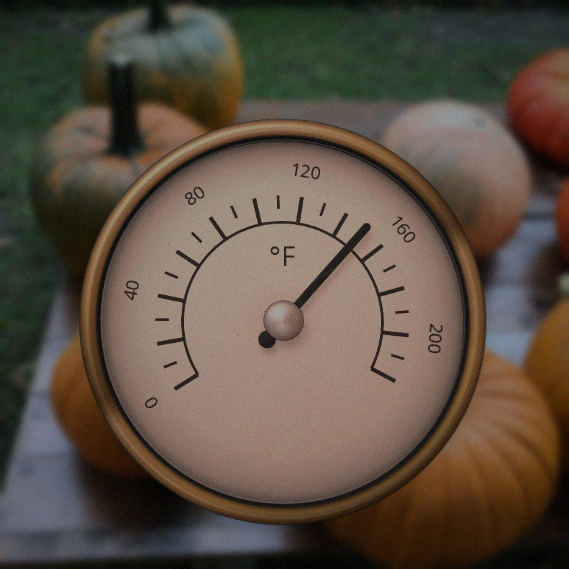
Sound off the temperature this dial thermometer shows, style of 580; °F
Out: 150; °F
